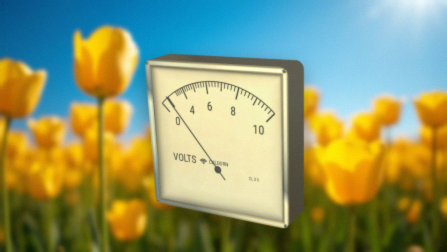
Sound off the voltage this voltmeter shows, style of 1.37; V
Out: 2; V
